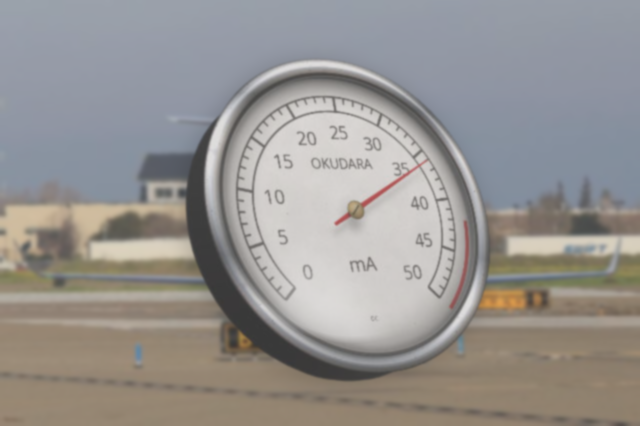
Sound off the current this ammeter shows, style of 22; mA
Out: 36; mA
